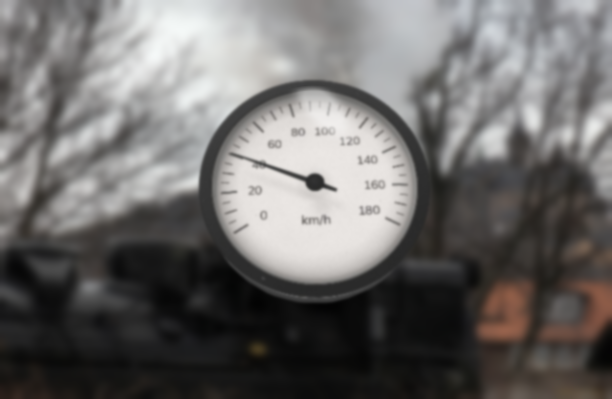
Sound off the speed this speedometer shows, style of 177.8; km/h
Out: 40; km/h
